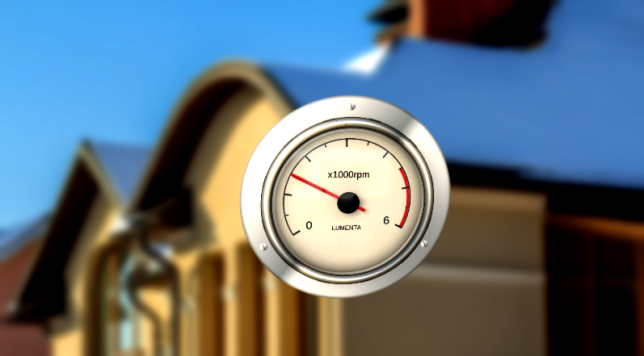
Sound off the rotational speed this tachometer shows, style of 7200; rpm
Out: 1500; rpm
